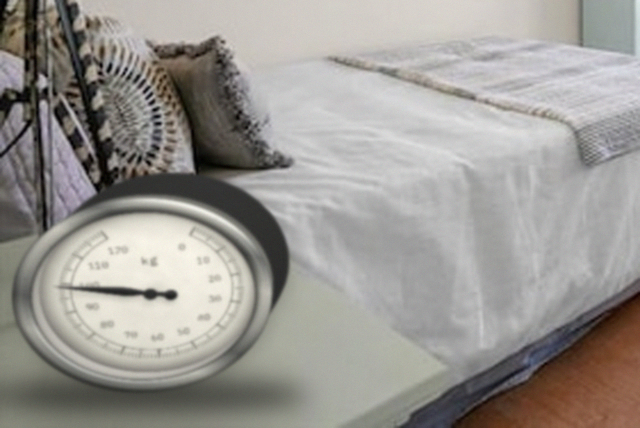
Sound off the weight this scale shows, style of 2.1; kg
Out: 100; kg
